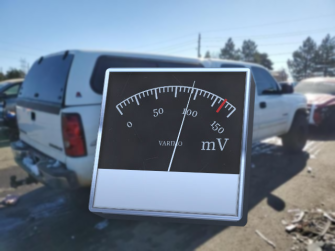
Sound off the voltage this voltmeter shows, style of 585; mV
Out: 95; mV
